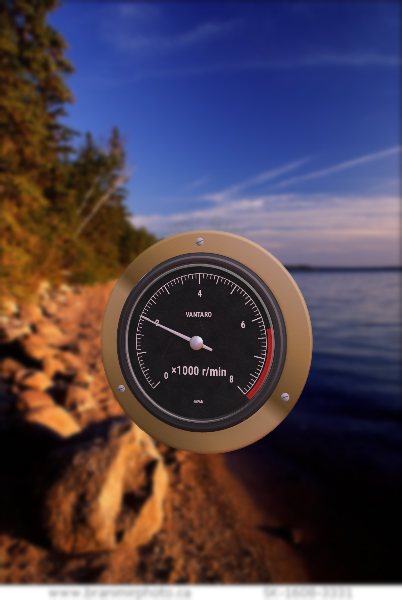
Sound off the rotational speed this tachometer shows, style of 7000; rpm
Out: 2000; rpm
